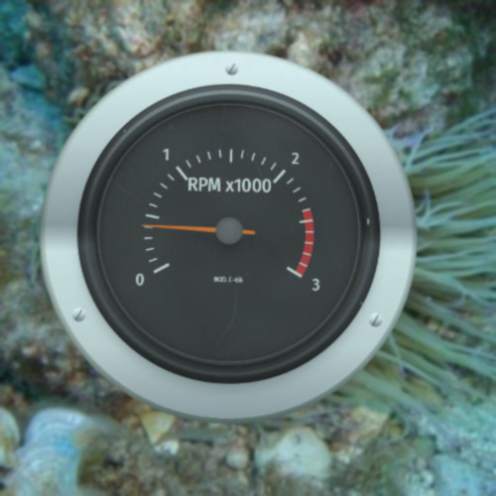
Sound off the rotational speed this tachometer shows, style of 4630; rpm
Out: 400; rpm
